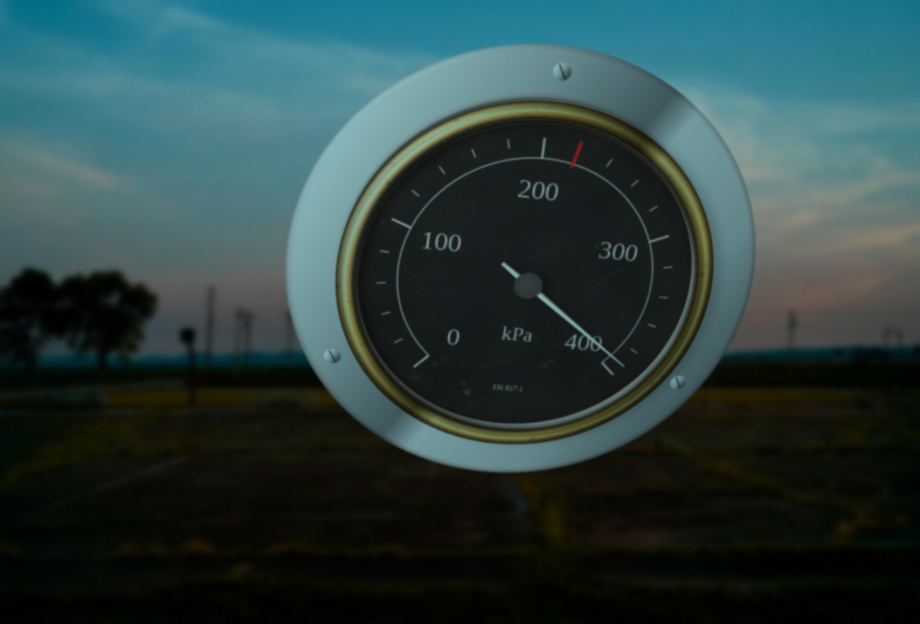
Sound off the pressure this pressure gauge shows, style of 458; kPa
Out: 390; kPa
